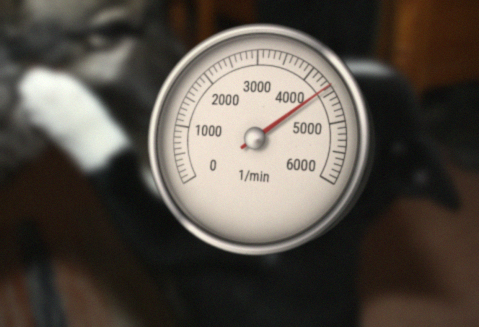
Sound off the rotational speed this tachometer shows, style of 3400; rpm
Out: 4400; rpm
